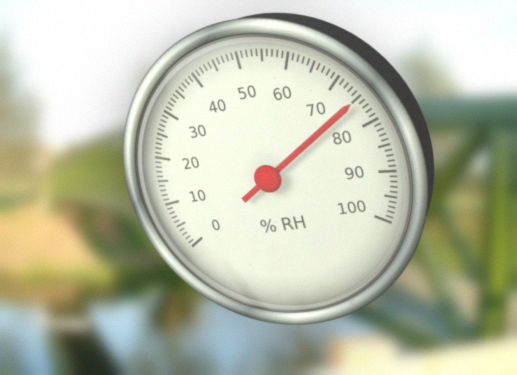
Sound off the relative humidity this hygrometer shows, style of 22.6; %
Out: 75; %
